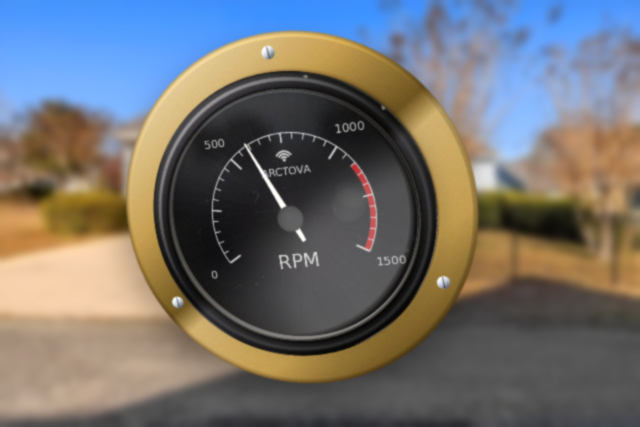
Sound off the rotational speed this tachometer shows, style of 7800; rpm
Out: 600; rpm
